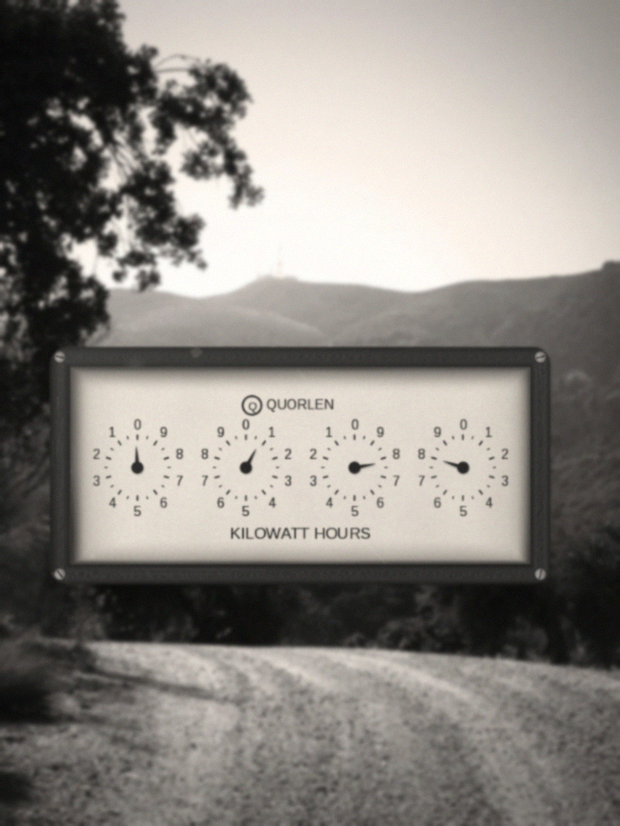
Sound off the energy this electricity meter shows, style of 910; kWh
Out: 78; kWh
